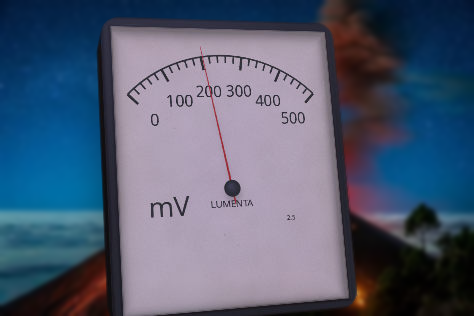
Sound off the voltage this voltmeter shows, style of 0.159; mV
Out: 200; mV
